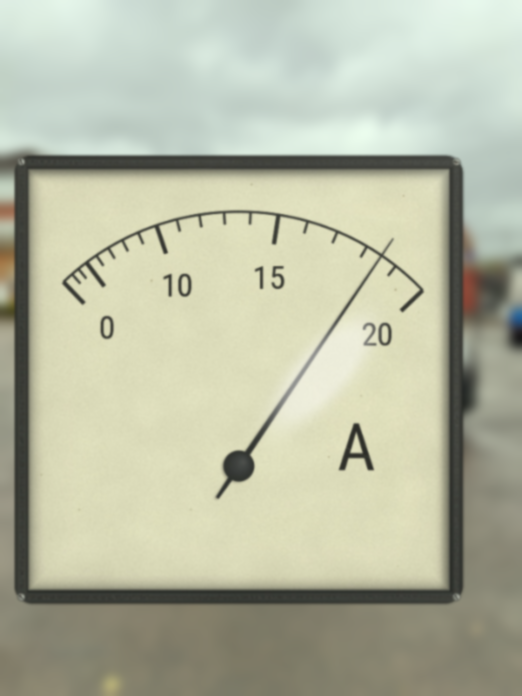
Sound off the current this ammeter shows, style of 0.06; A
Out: 18.5; A
